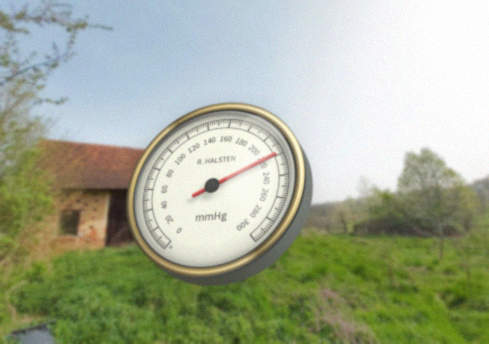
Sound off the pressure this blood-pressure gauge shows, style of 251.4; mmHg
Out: 220; mmHg
